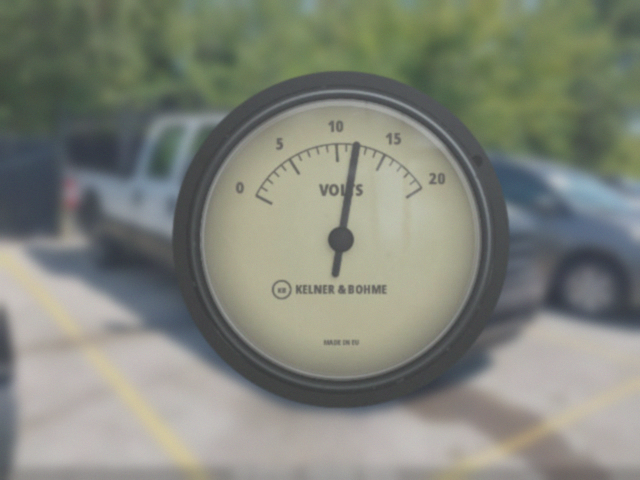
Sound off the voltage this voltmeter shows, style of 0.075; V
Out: 12; V
